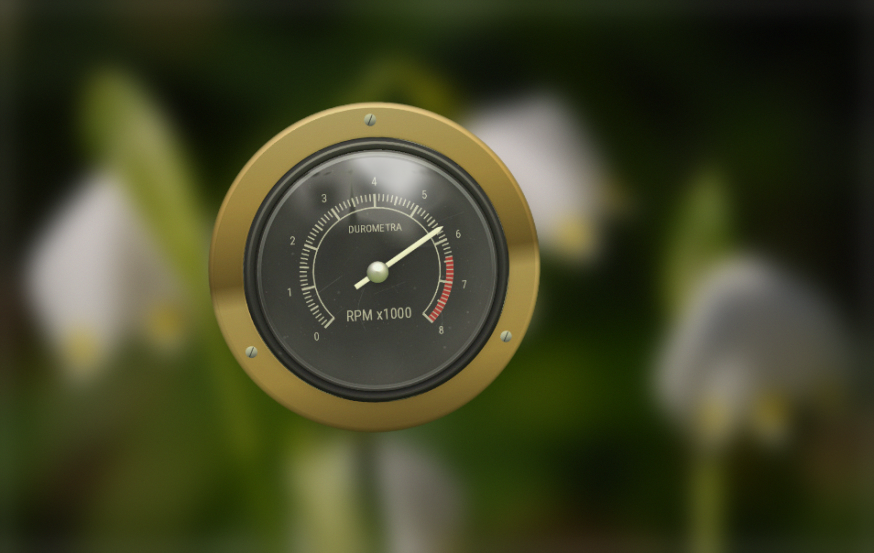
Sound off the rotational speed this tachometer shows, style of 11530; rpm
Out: 5700; rpm
